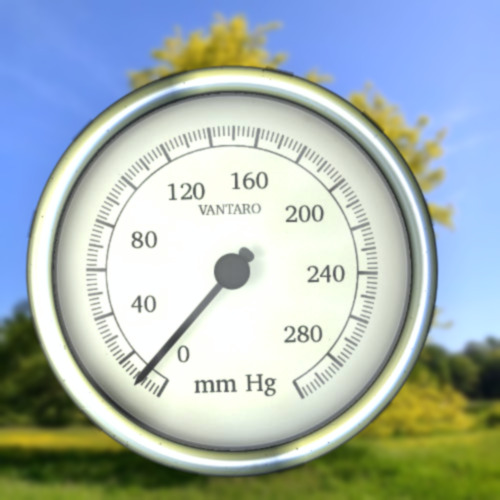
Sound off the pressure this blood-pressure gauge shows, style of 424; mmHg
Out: 10; mmHg
